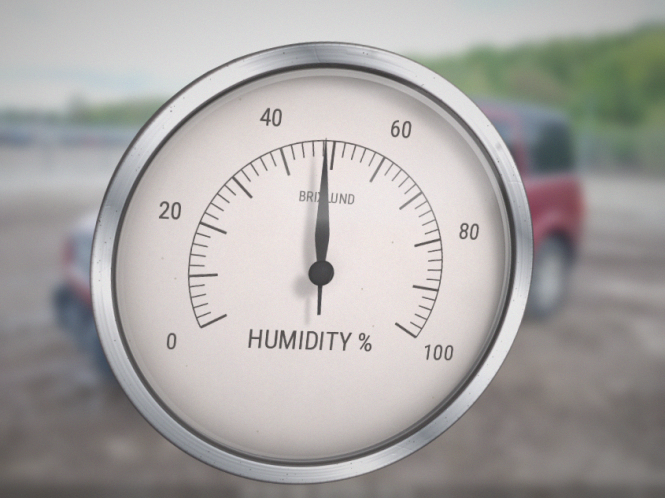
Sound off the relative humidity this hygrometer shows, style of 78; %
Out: 48; %
